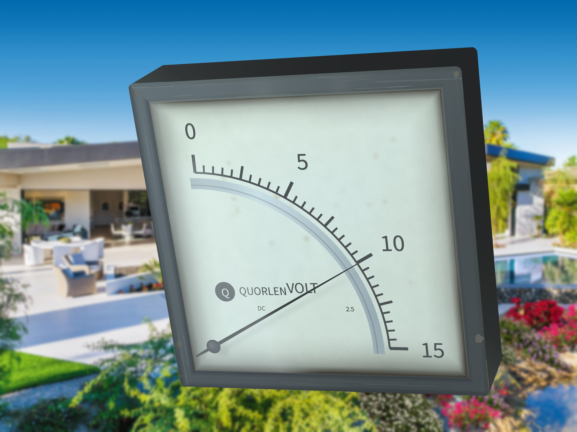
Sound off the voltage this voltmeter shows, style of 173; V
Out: 10; V
